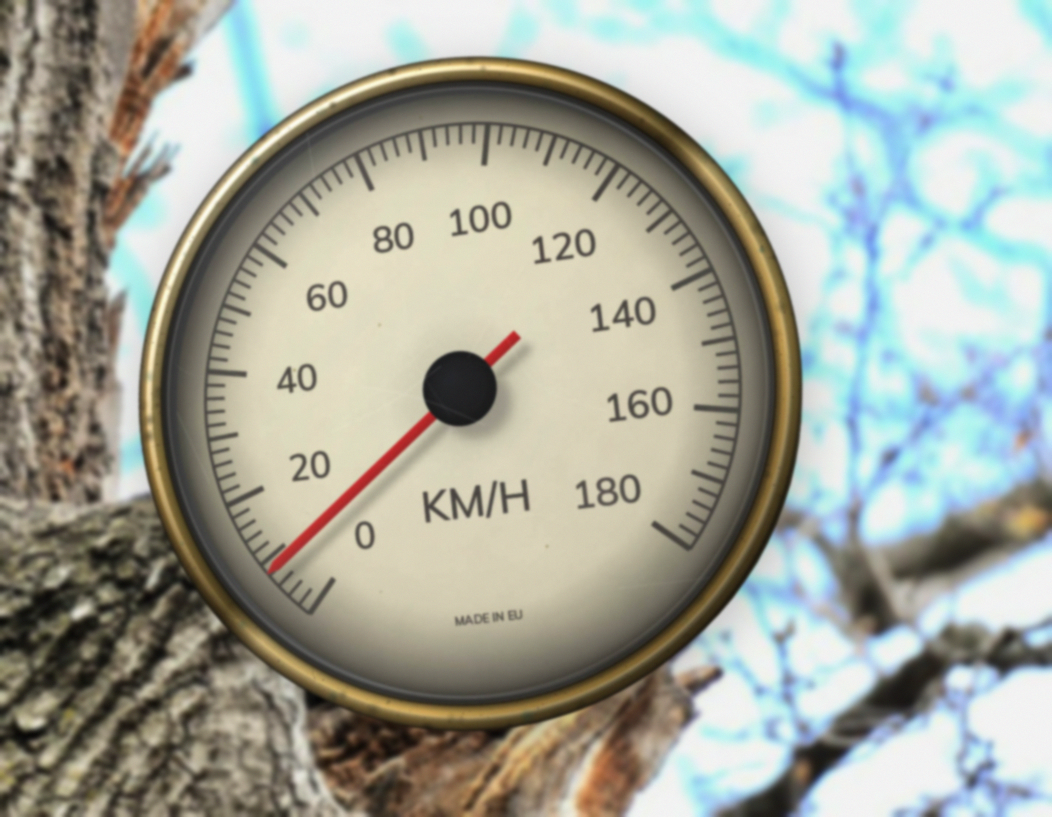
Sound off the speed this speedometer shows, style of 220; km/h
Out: 8; km/h
